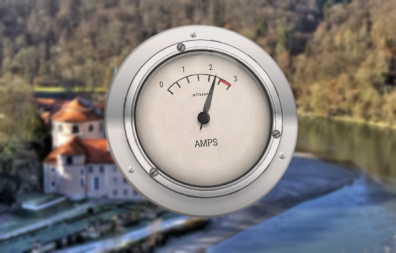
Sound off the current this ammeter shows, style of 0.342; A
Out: 2.25; A
